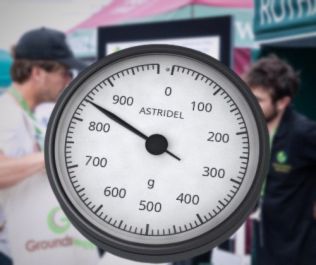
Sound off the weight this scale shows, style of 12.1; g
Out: 840; g
